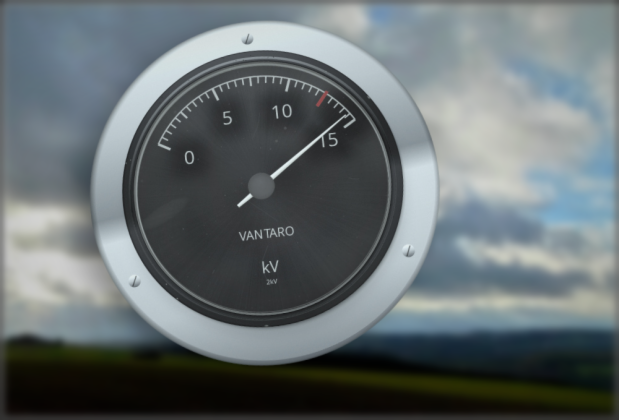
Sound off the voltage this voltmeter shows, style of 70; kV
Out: 14.5; kV
